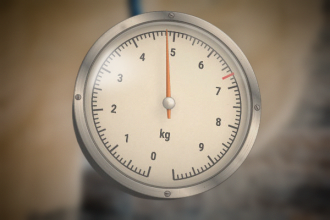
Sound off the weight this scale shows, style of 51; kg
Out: 4.8; kg
